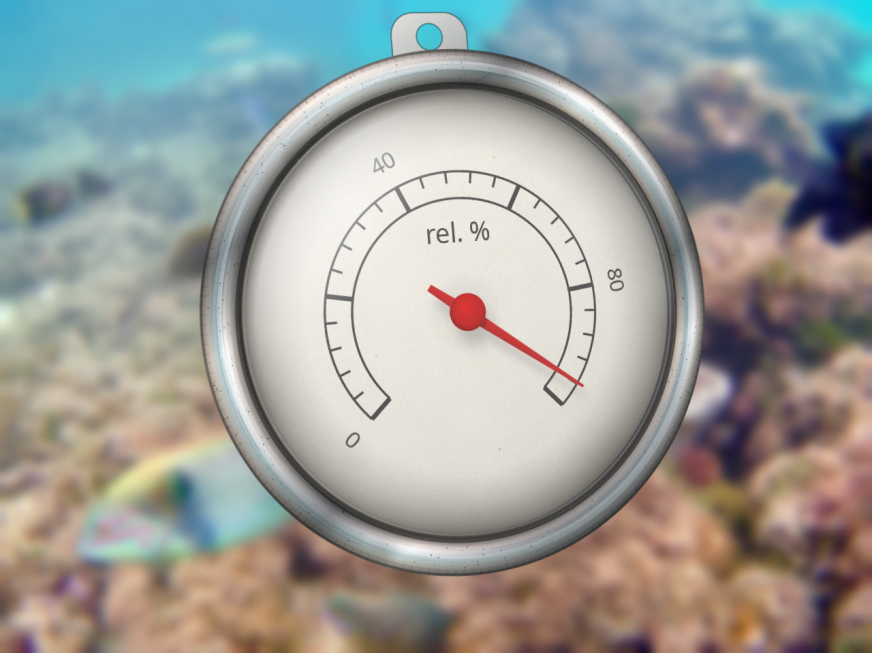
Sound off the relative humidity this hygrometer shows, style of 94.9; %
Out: 96; %
